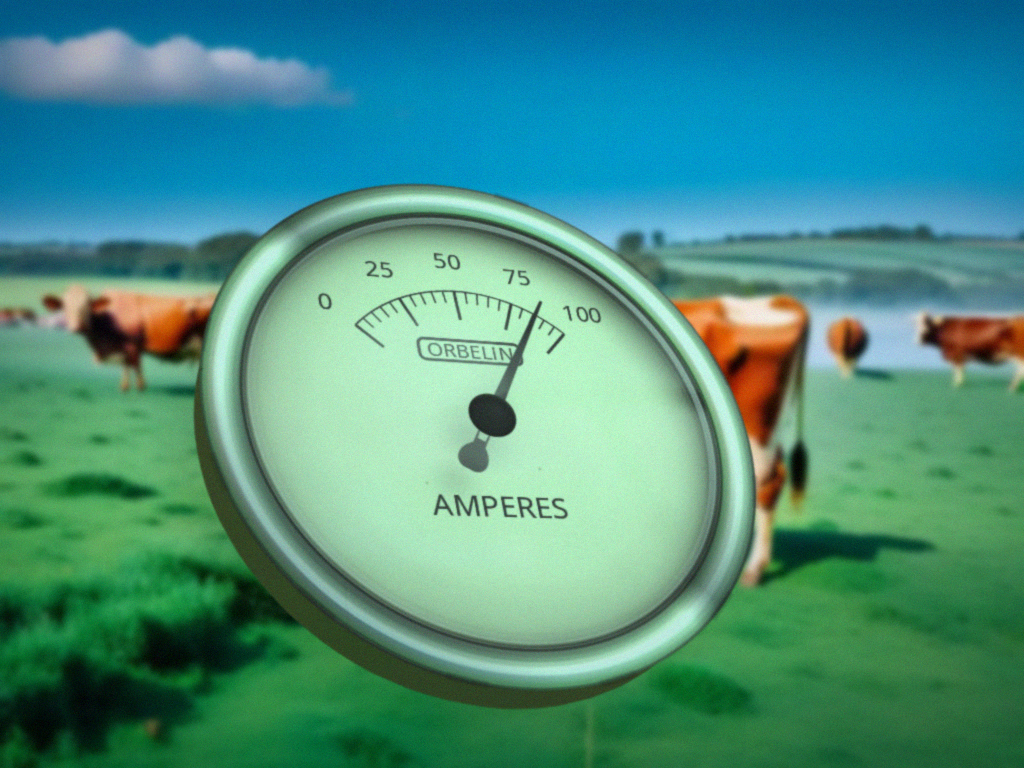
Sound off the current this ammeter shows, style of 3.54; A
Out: 85; A
